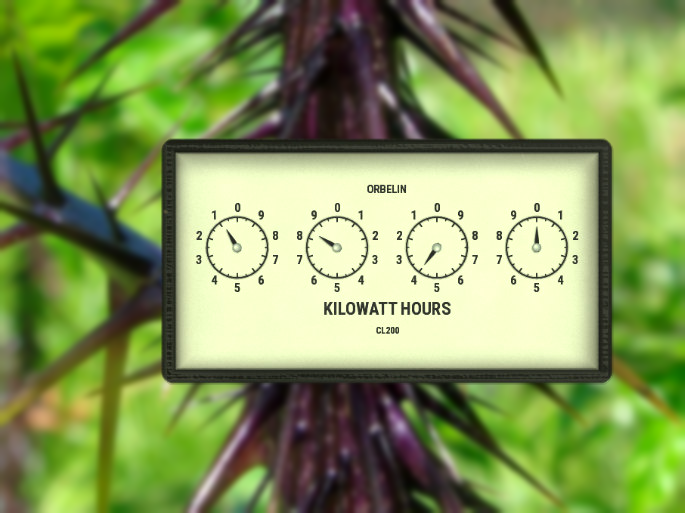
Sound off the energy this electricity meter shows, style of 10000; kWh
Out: 840; kWh
